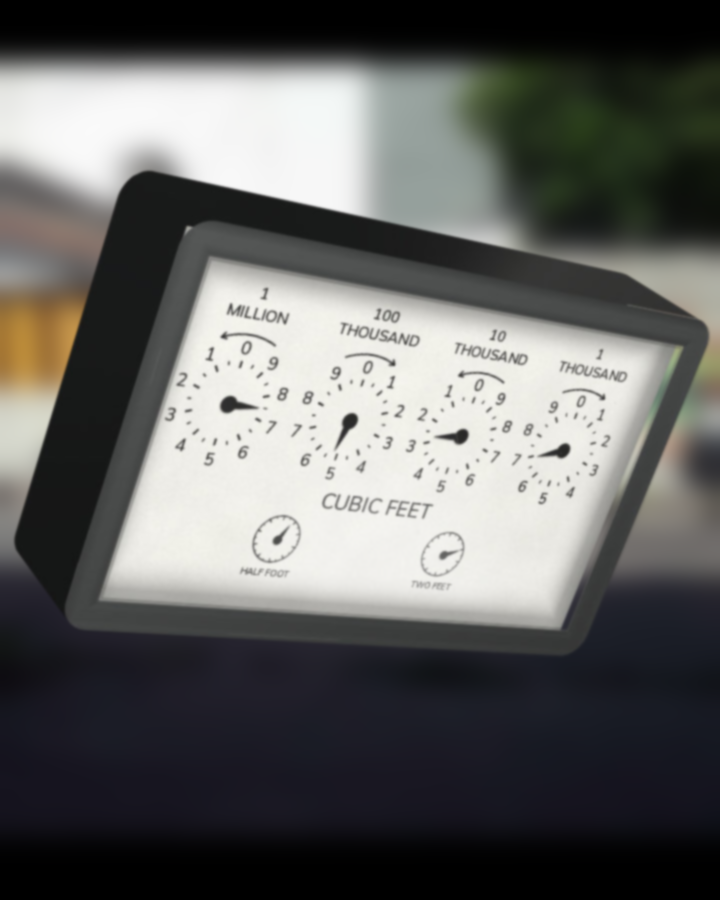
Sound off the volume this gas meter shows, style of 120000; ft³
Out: 752700; ft³
